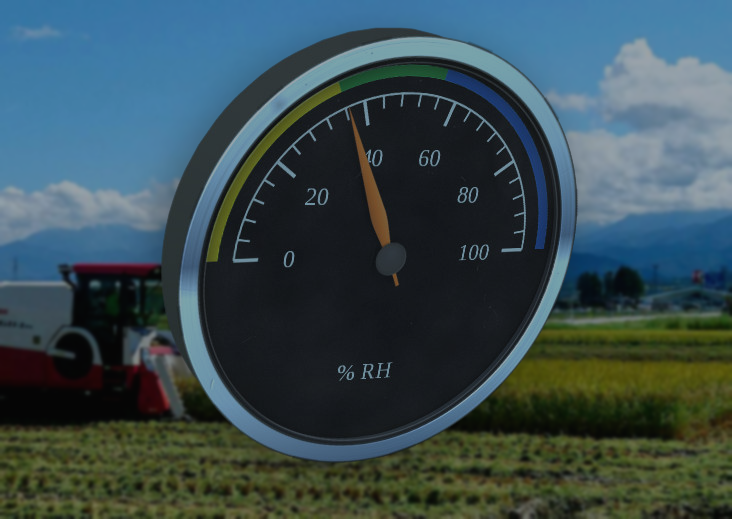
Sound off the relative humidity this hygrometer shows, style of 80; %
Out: 36; %
